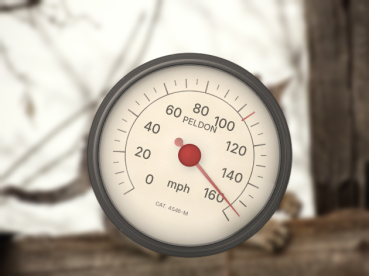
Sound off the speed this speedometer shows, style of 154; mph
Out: 155; mph
